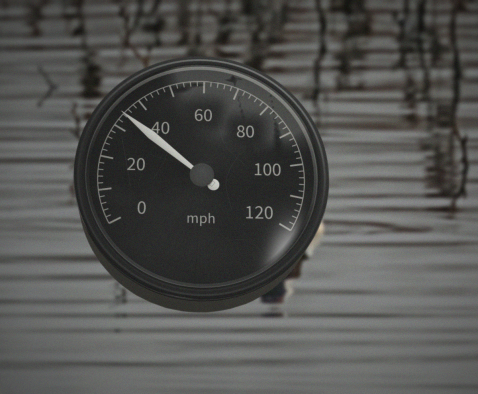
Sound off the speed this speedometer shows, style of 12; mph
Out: 34; mph
